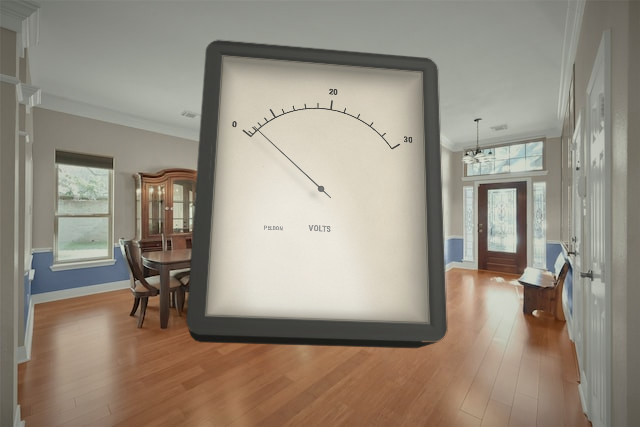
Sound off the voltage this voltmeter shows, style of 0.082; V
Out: 4; V
